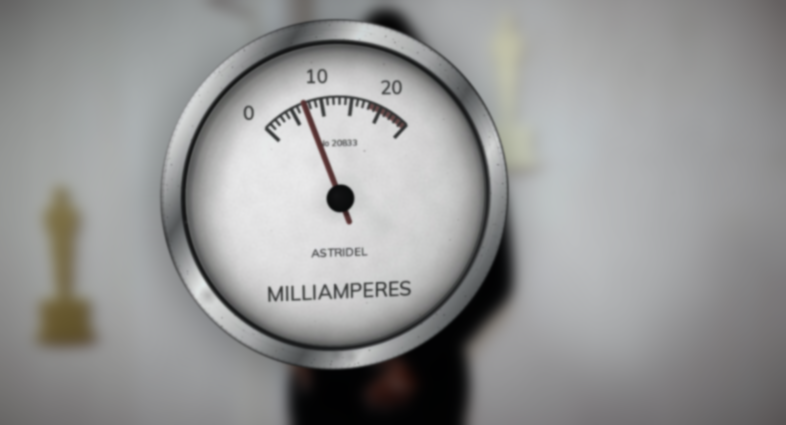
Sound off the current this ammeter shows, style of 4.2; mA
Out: 7; mA
